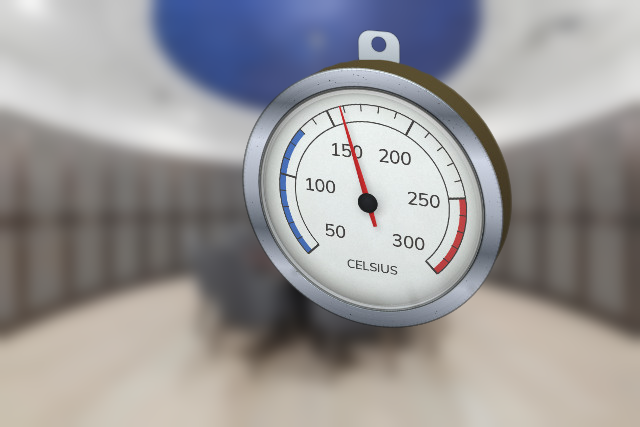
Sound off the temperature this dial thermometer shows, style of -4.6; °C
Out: 160; °C
